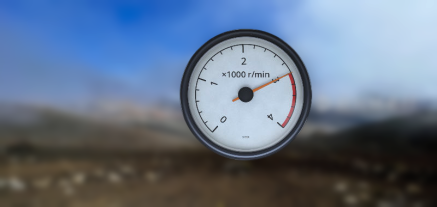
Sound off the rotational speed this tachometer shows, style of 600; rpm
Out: 3000; rpm
